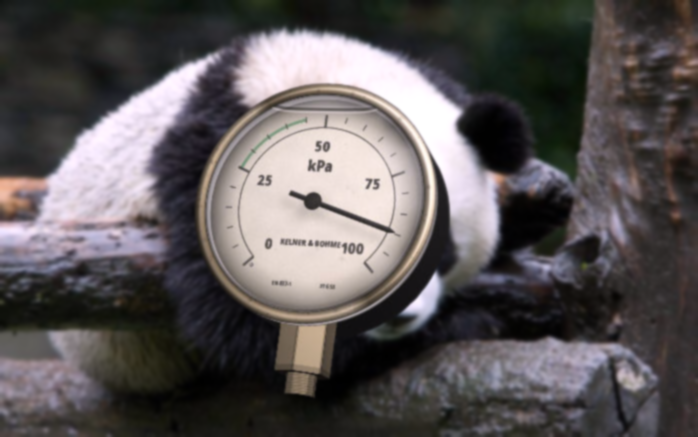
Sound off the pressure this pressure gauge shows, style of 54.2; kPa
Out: 90; kPa
